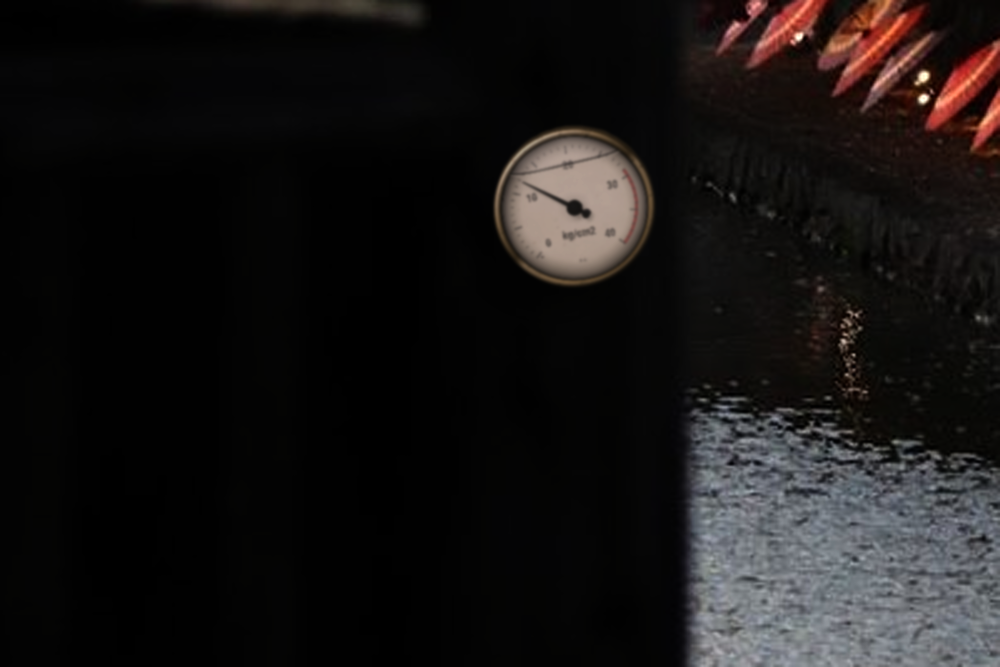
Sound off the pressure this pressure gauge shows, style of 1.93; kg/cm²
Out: 12; kg/cm²
